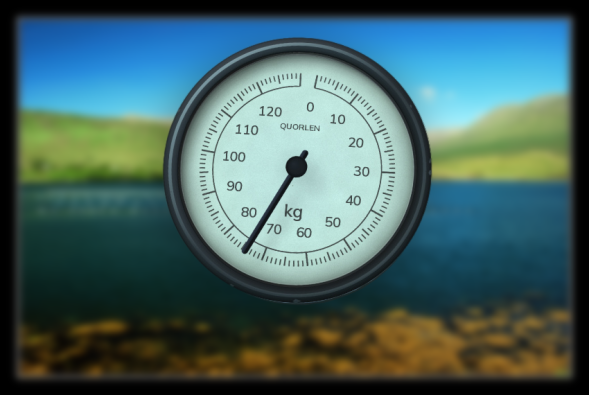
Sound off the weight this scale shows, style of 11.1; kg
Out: 74; kg
